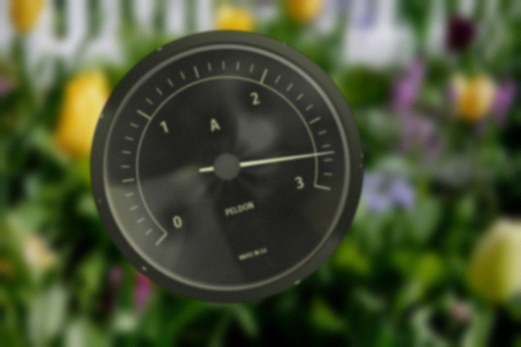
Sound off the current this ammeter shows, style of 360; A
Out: 2.75; A
